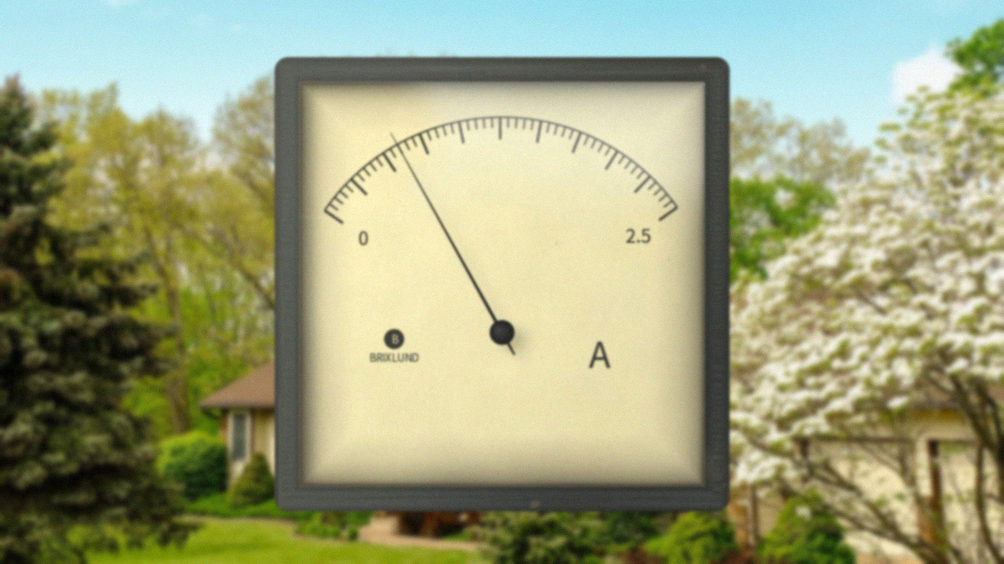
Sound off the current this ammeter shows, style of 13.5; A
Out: 0.6; A
